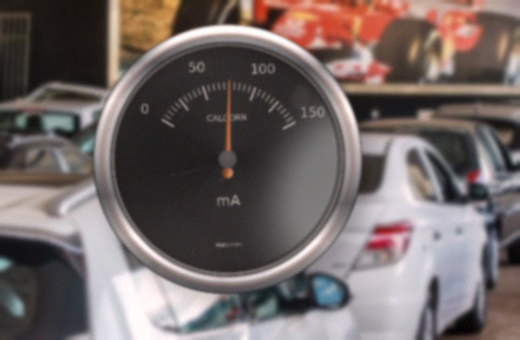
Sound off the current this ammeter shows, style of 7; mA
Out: 75; mA
